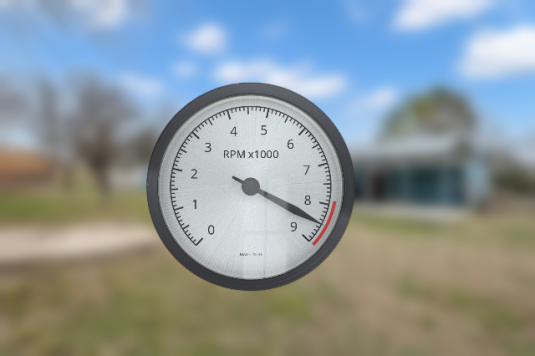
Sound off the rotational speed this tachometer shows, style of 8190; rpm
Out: 8500; rpm
